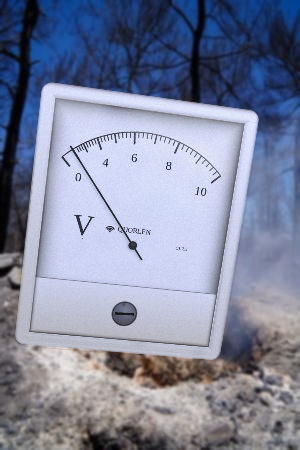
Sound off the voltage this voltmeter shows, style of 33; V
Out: 2; V
